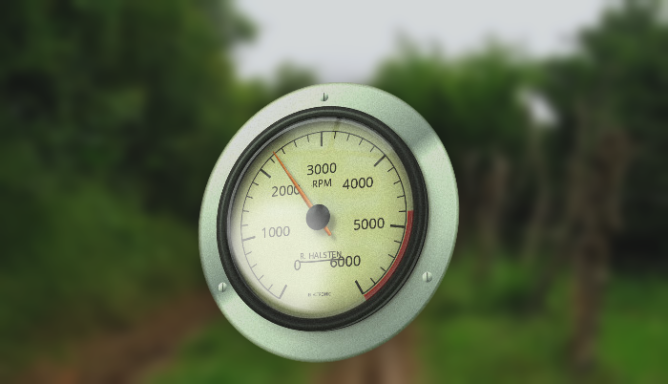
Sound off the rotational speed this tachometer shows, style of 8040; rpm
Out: 2300; rpm
